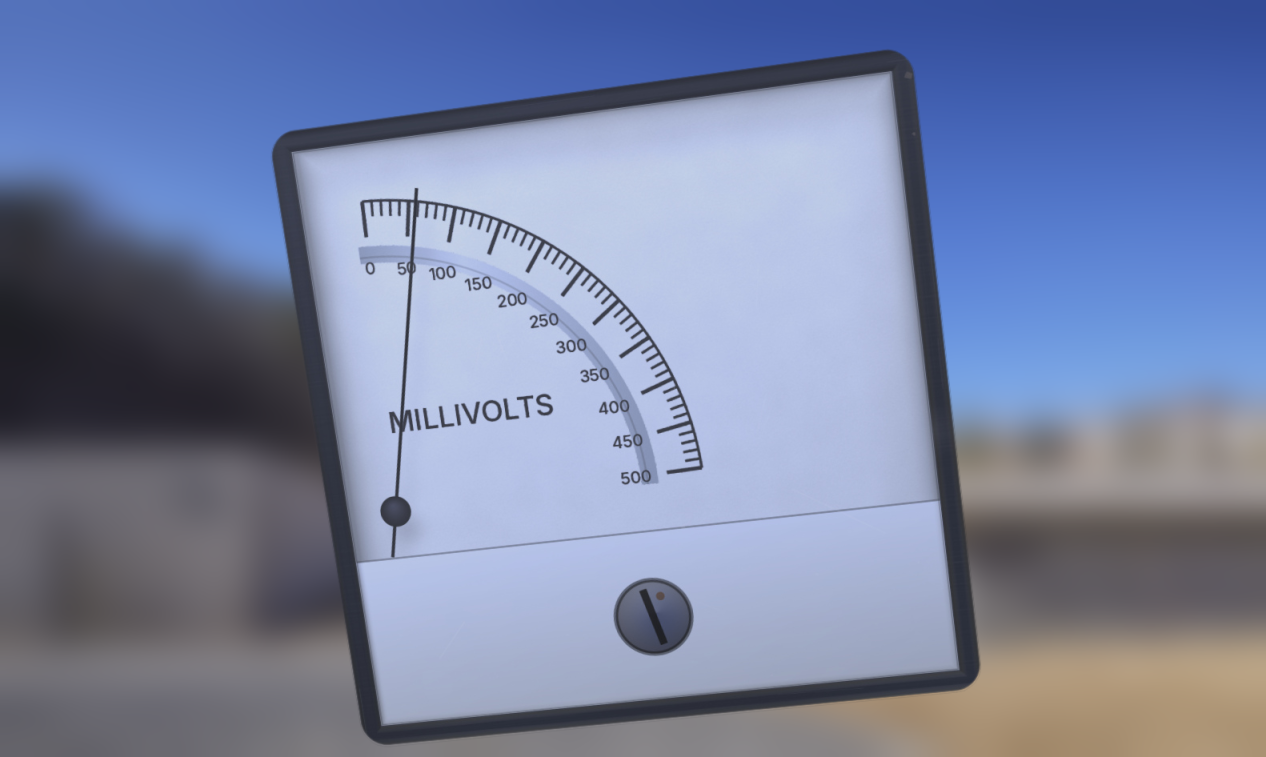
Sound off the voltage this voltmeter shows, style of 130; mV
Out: 60; mV
